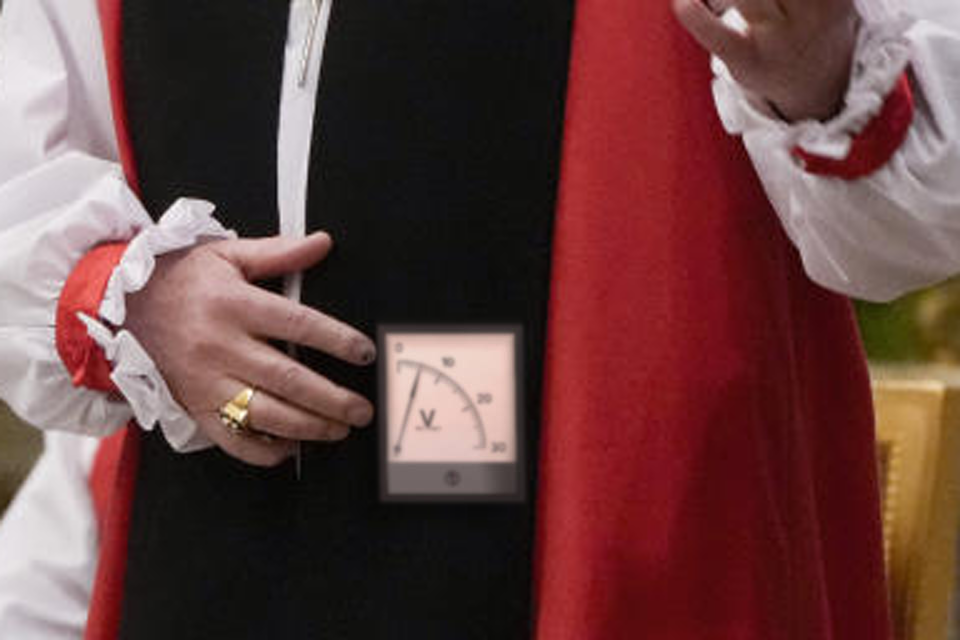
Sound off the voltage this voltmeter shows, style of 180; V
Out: 5; V
